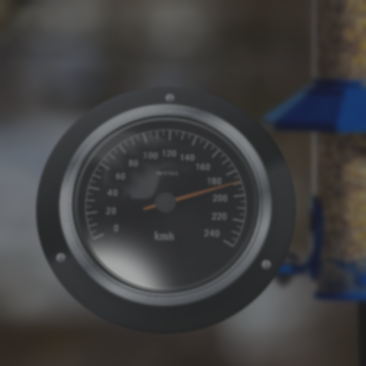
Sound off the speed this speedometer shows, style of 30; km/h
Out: 190; km/h
